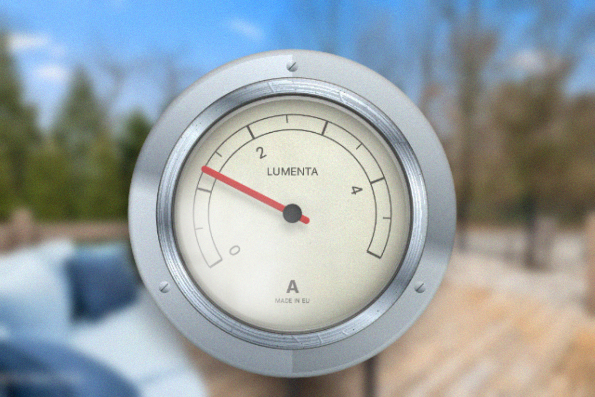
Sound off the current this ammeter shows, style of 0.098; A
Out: 1.25; A
